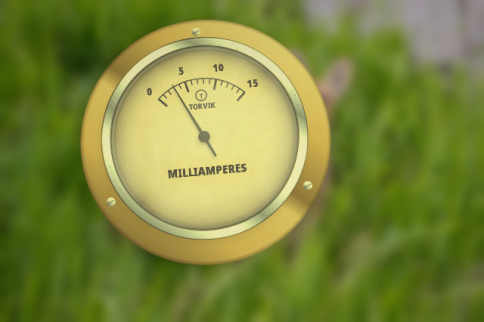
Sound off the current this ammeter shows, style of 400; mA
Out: 3; mA
